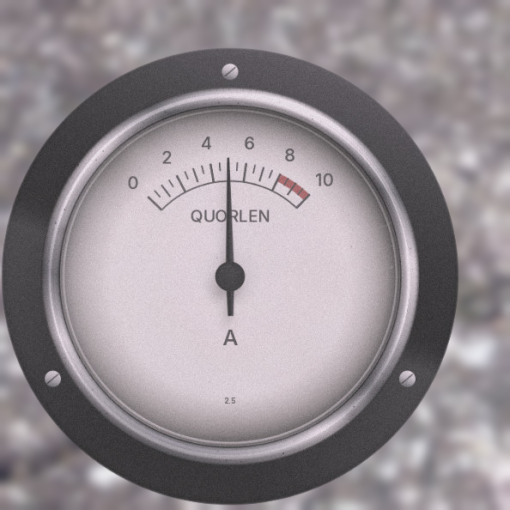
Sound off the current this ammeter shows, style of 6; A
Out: 5; A
